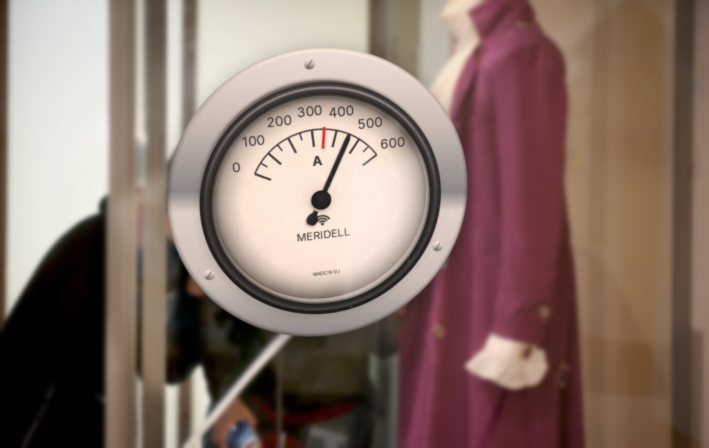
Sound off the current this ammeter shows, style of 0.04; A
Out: 450; A
